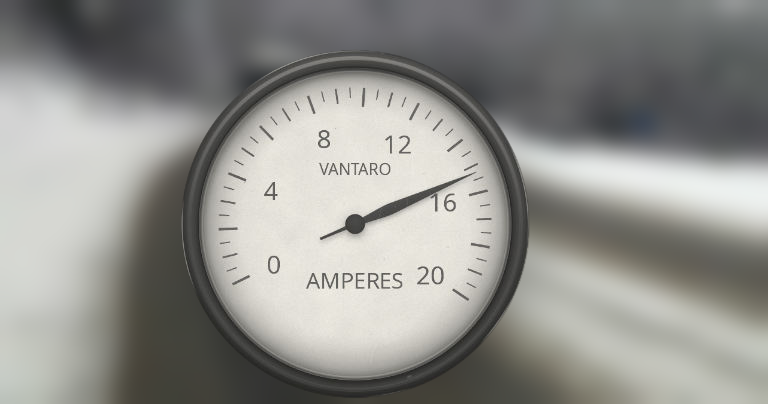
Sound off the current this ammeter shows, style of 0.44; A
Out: 15.25; A
